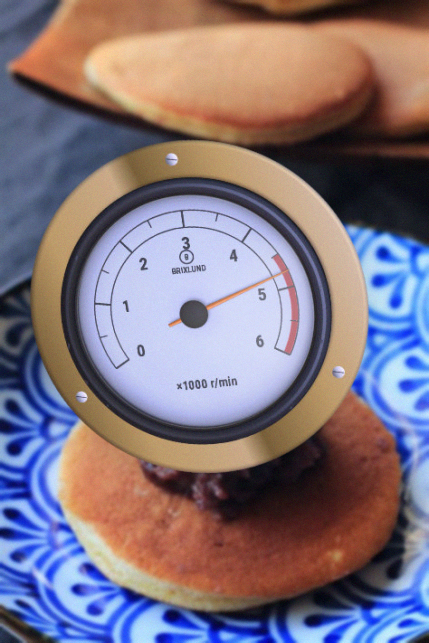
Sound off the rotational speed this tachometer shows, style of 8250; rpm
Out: 4750; rpm
